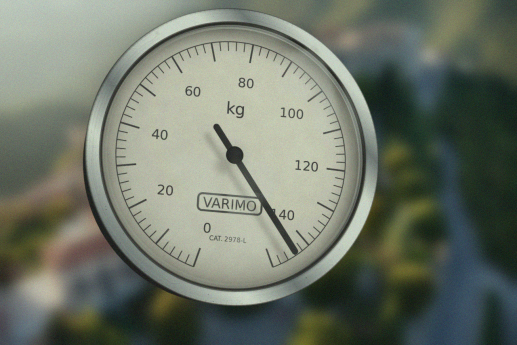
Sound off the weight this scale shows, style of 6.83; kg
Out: 144; kg
